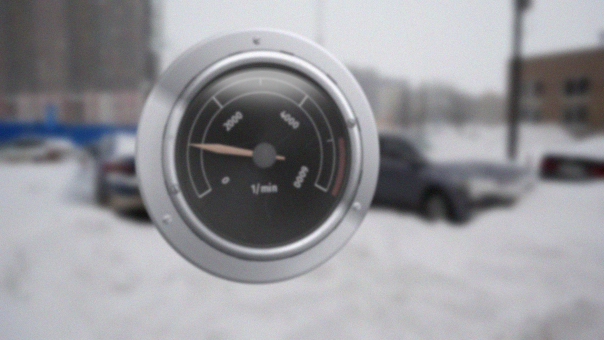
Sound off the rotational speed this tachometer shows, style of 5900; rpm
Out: 1000; rpm
